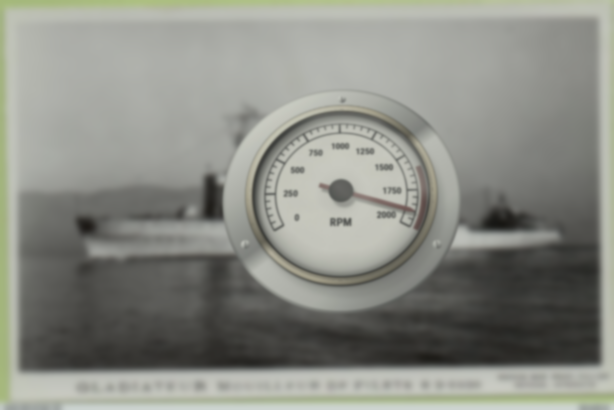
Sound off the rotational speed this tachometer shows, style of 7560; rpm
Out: 1900; rpm
